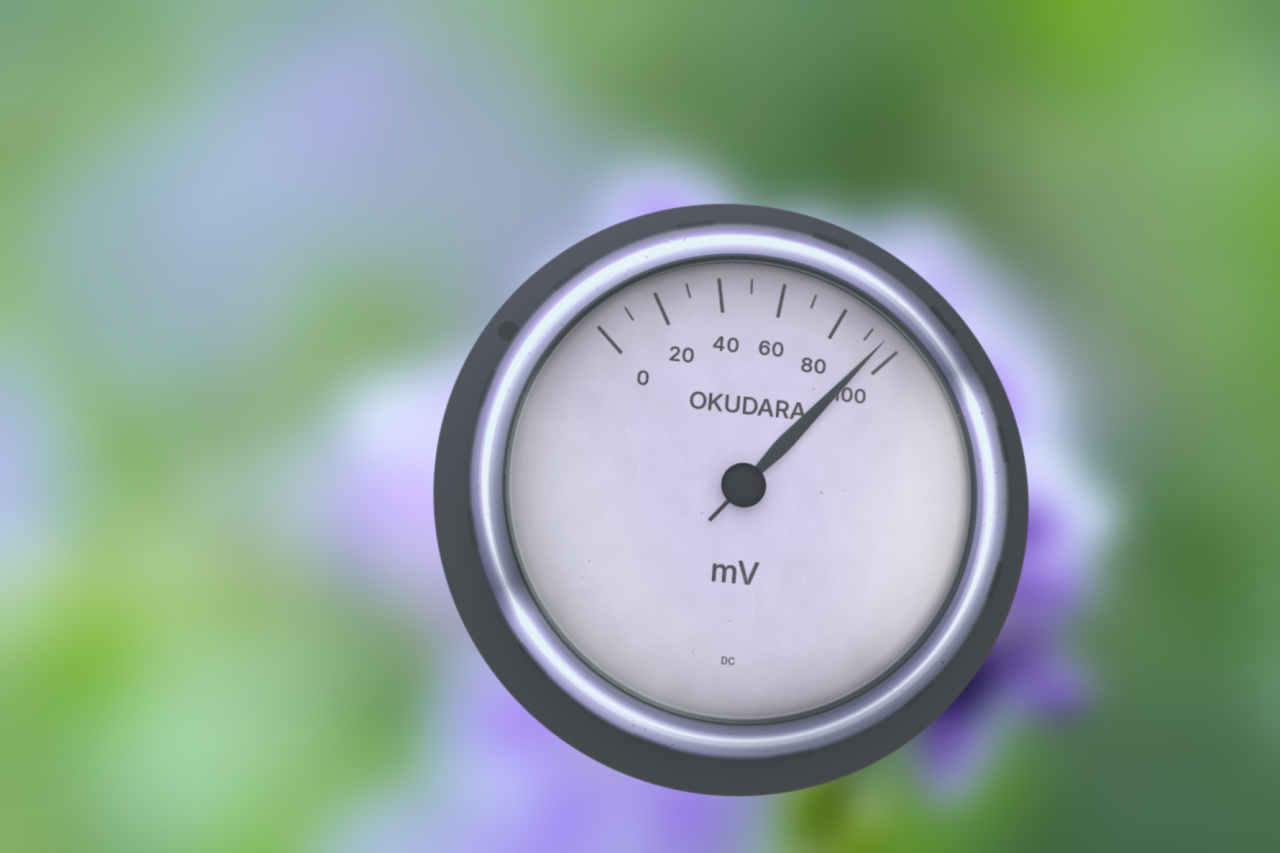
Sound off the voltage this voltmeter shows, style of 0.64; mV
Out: 95; mV
